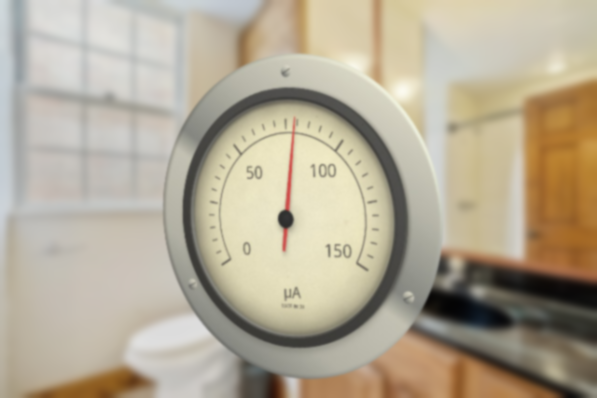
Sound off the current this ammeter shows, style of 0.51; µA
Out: 80; µA
